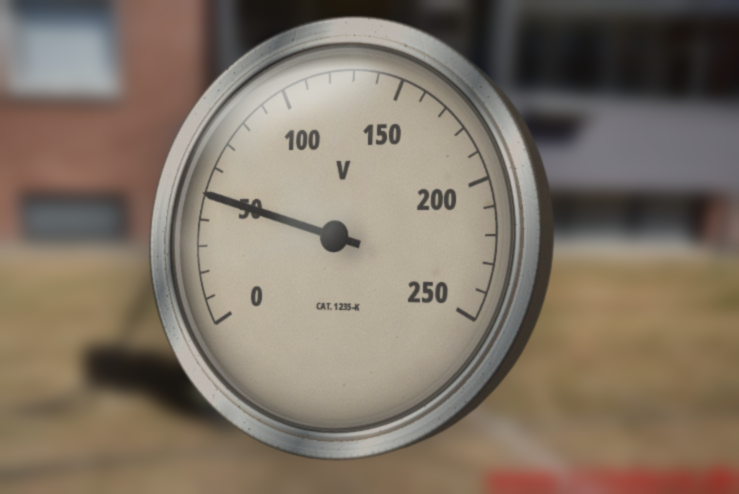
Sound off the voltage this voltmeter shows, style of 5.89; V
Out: 50; V
